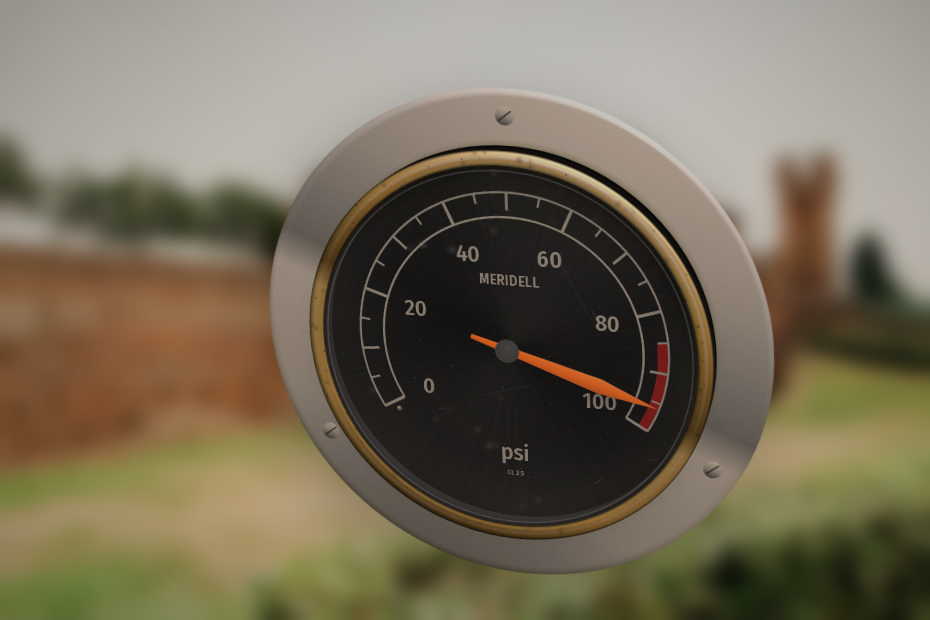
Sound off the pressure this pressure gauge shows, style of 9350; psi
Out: 95; psi
